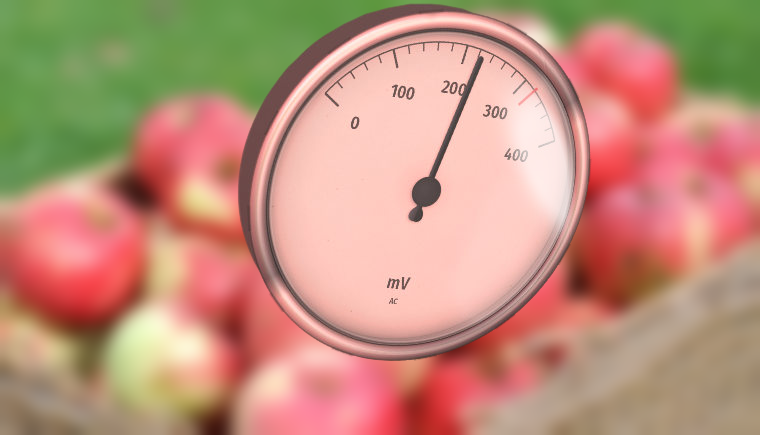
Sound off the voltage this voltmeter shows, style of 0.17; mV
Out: 220; mV
